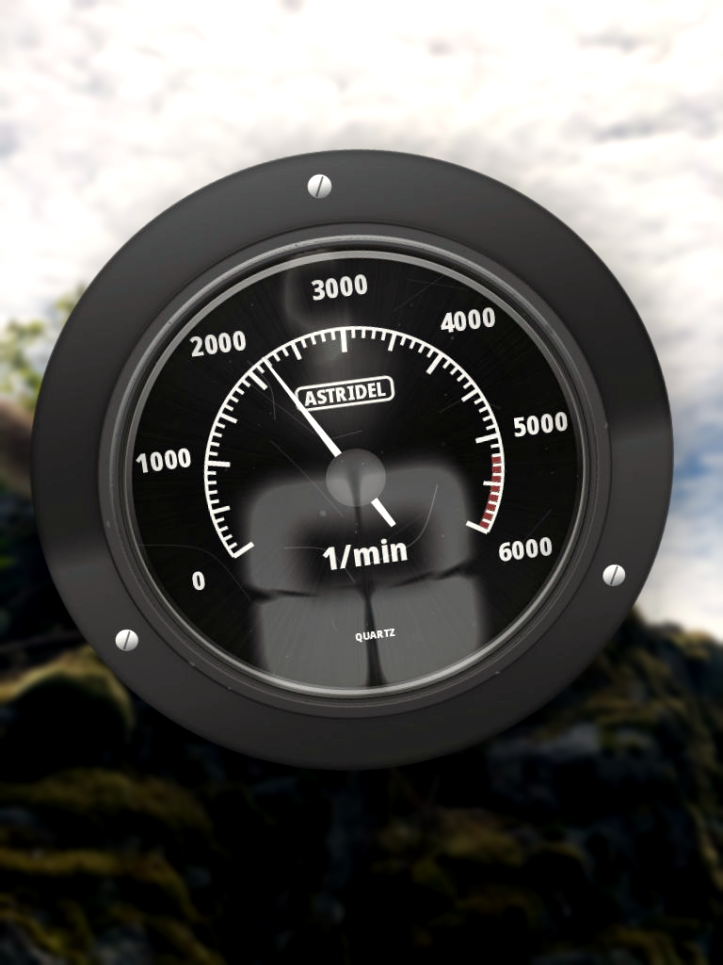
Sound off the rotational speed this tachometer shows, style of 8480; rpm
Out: 2200; rpm
